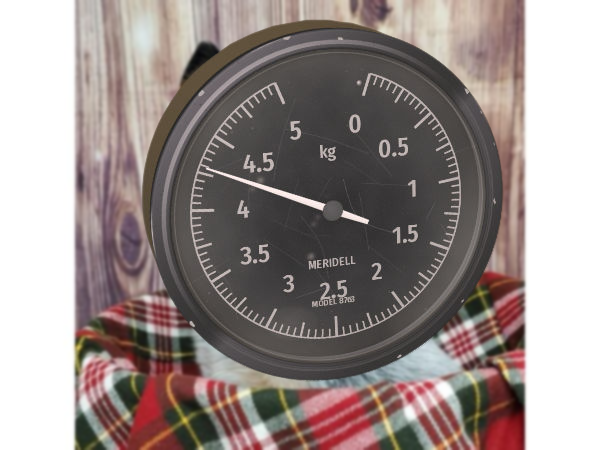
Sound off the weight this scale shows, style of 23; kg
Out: 4.3; kg
